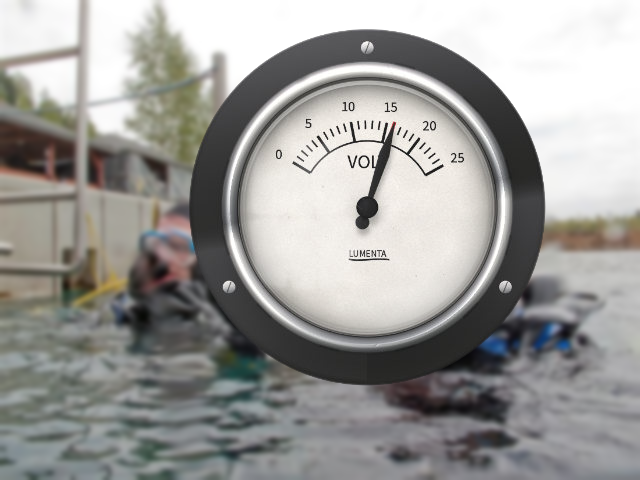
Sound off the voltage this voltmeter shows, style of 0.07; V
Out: 16; V
